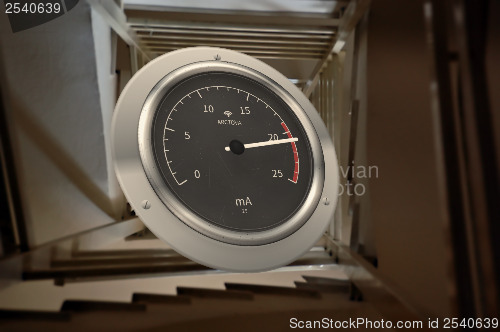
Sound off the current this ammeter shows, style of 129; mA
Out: 21; mA
